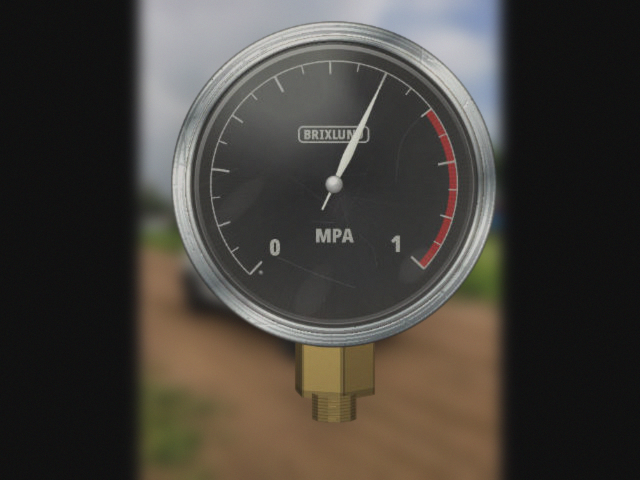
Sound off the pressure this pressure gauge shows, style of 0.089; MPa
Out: 0.6; MPa
